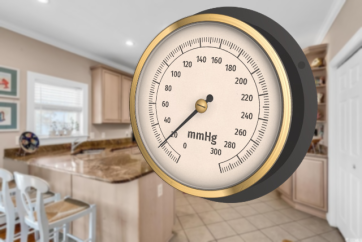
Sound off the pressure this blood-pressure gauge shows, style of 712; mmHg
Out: 20; mmHg
